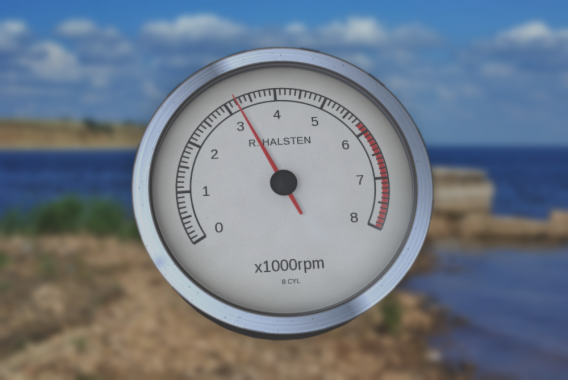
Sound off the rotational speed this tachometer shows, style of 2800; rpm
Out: 3200; rpm
